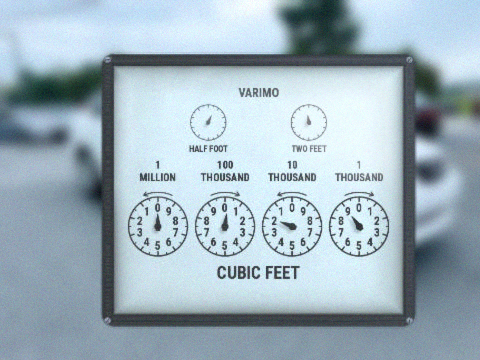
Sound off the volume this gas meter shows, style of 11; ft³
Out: 1900; ft³
